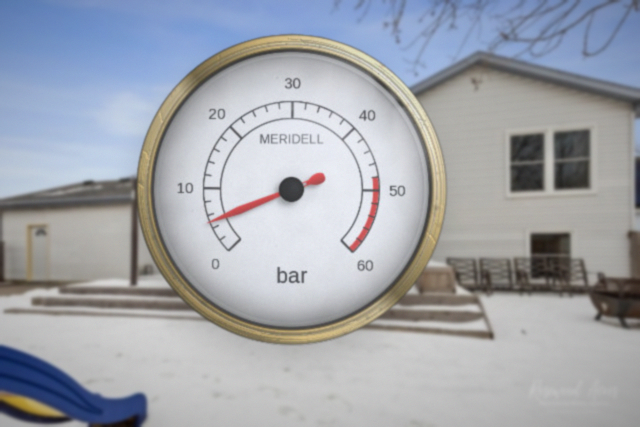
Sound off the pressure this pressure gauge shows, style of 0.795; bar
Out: 5; bar
